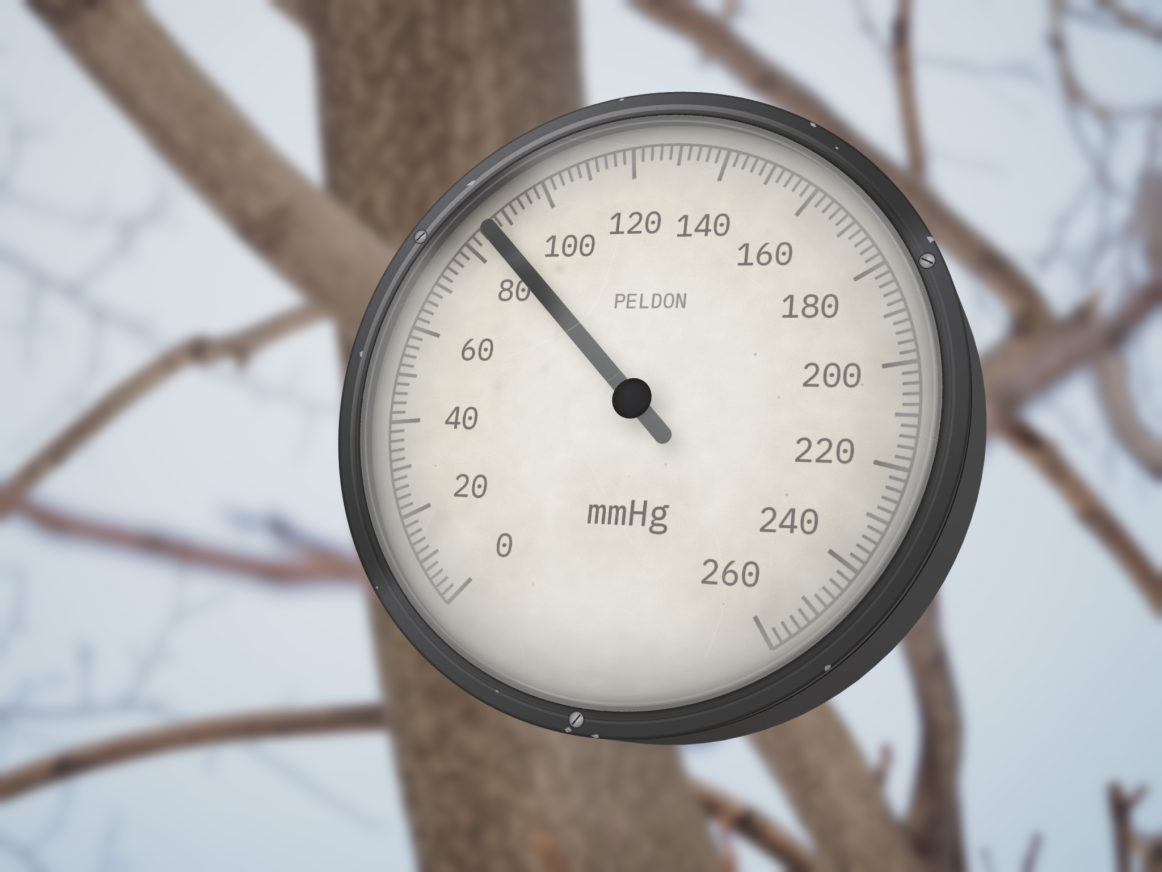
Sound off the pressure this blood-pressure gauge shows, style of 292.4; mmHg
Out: 86; mmHg
